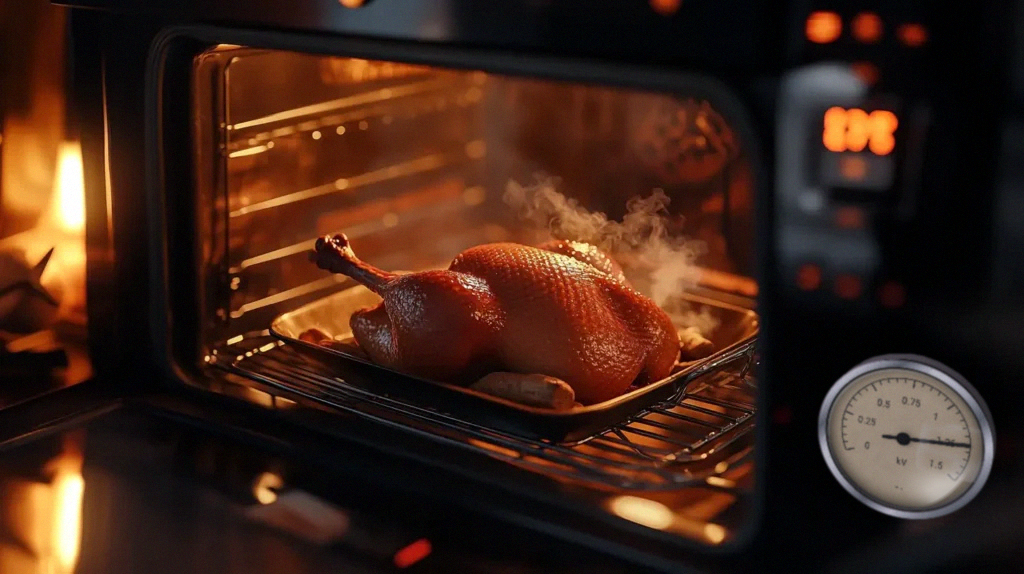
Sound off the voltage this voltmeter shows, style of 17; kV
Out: 1.25; kV
